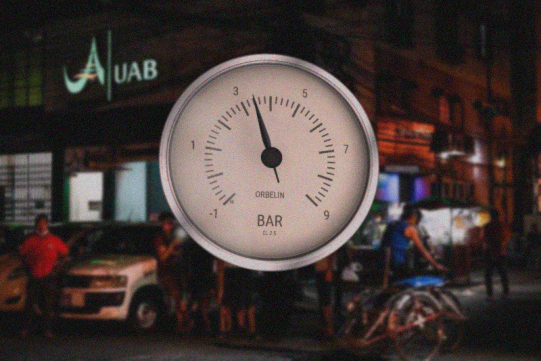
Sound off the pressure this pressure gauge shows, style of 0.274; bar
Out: 3.4; bar
